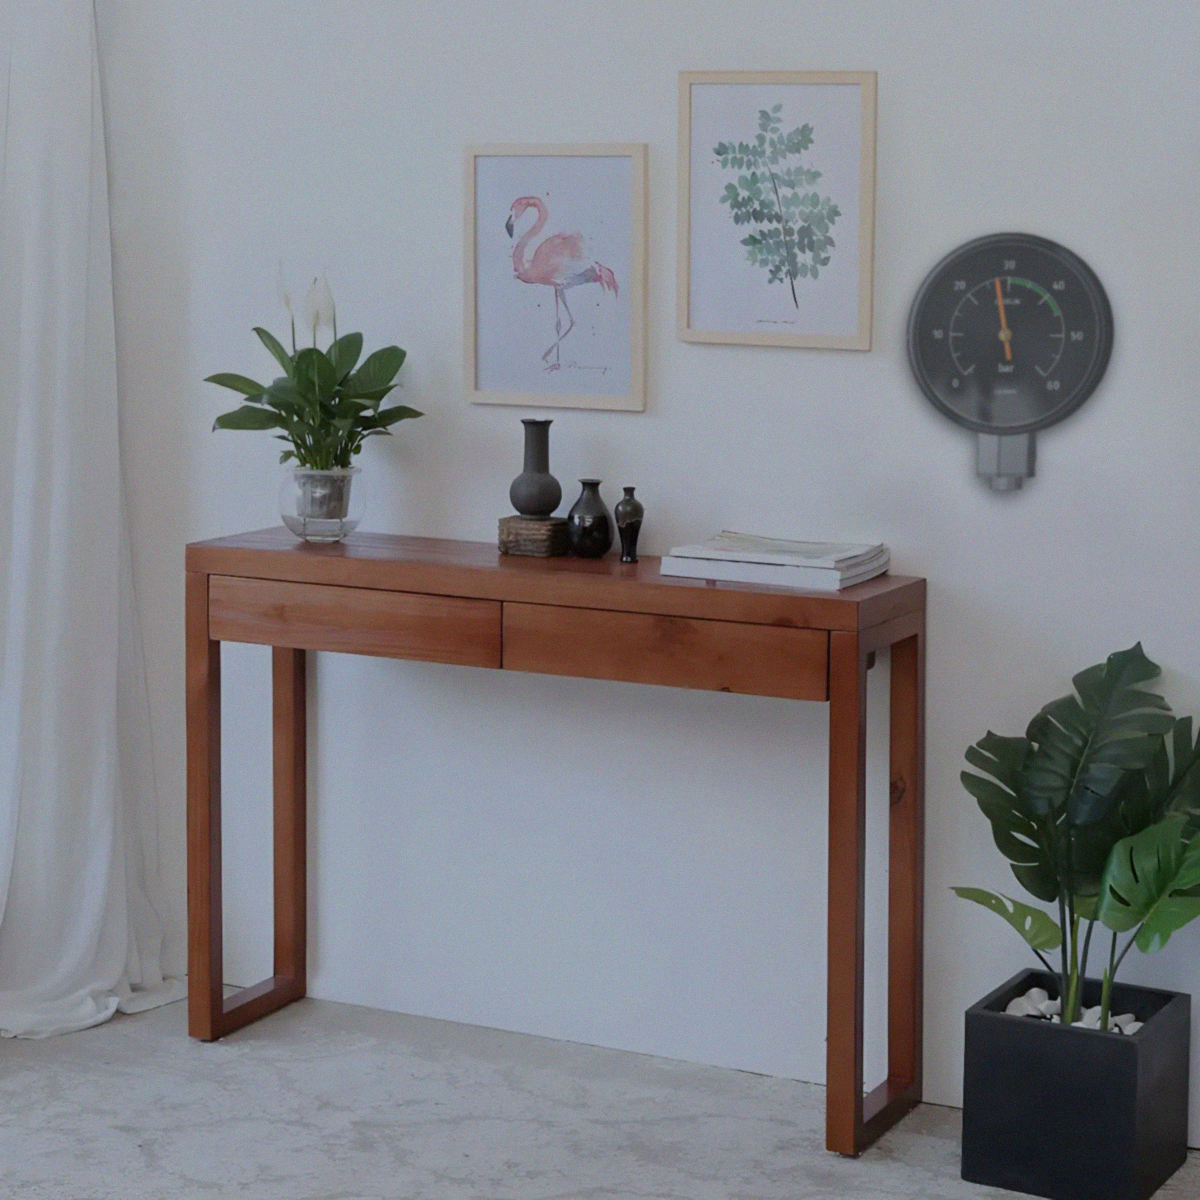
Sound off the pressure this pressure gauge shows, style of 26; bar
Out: 27.5; bar
